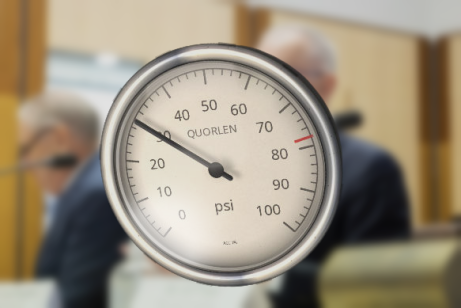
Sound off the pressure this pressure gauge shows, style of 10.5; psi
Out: 30; psi
